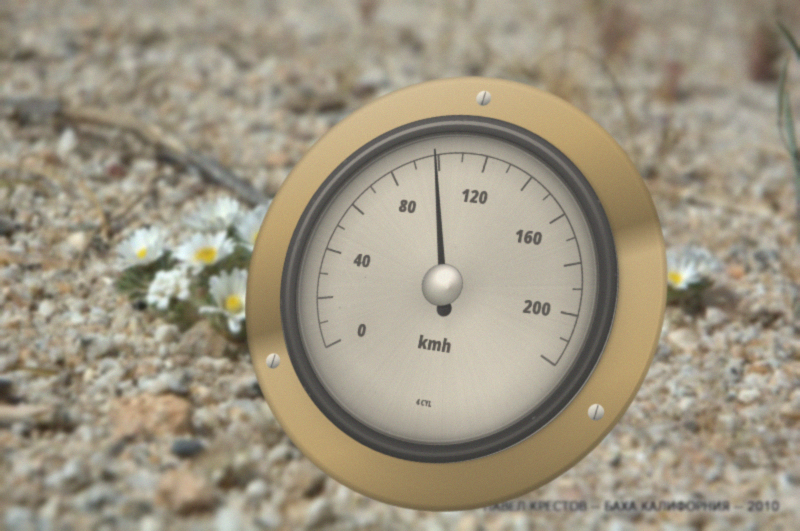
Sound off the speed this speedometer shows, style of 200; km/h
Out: 100; km/h
